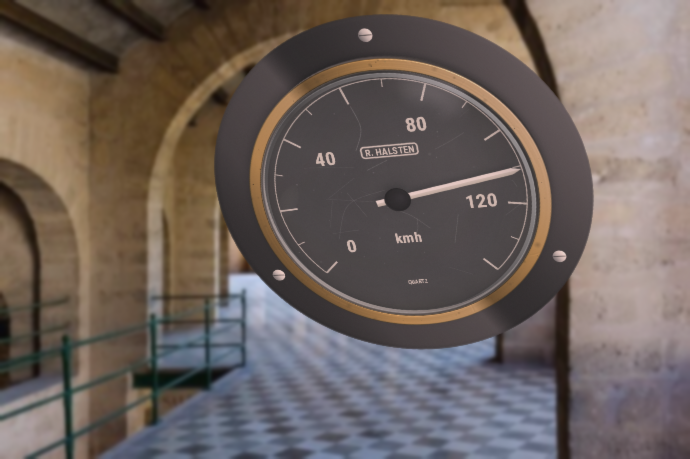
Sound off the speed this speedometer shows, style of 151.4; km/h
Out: 110; km/h
